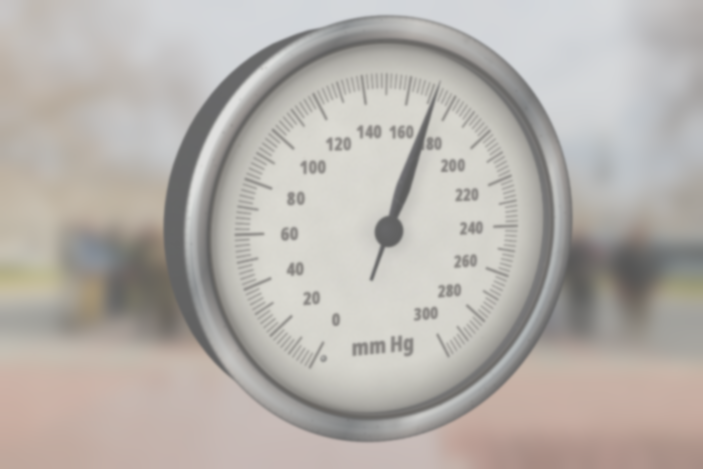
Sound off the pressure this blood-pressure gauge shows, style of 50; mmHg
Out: 170; mmHg
